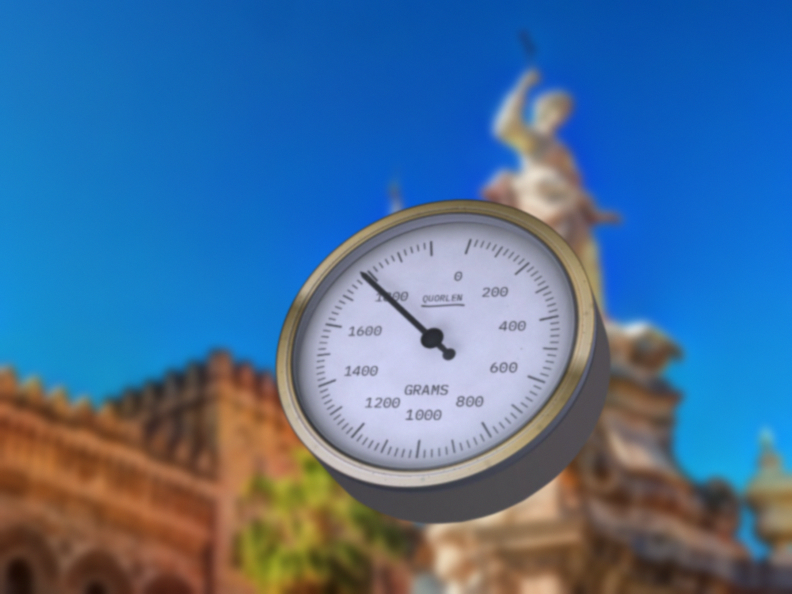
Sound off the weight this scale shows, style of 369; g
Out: 1780; g
